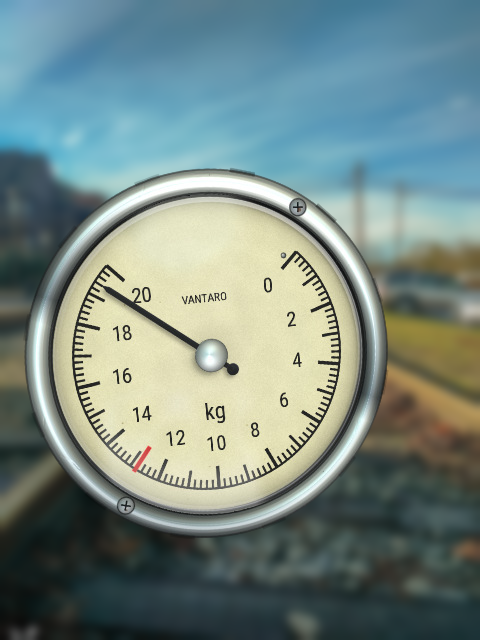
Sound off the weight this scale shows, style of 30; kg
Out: 19.4; kg
